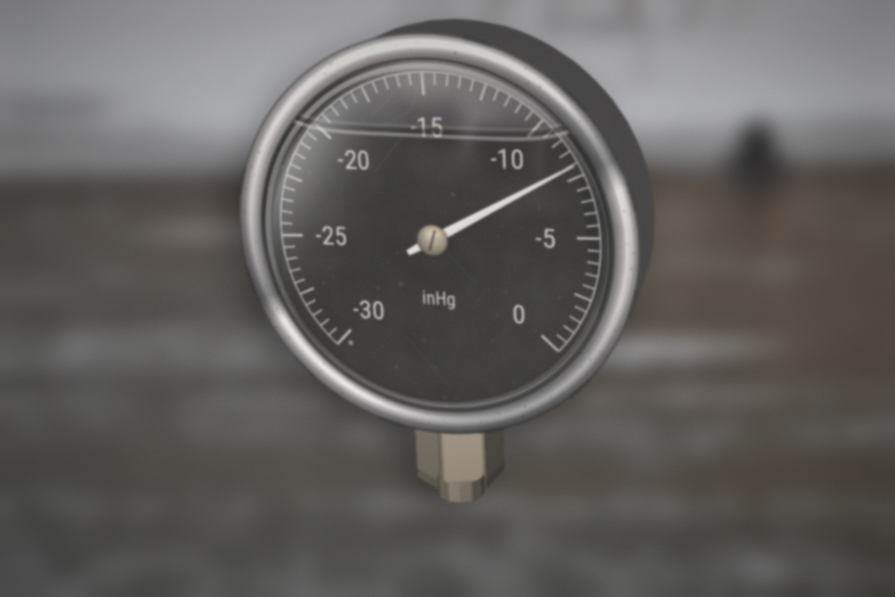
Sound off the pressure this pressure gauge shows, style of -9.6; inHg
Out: -8; inHg
